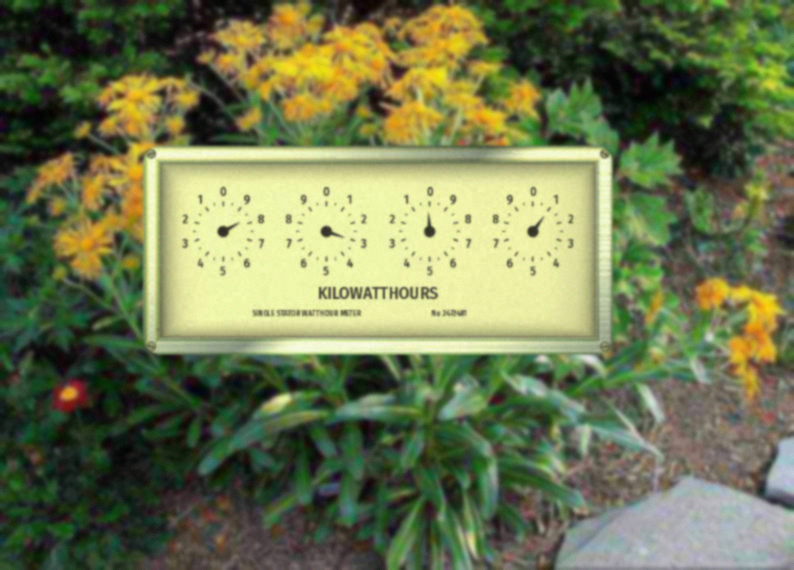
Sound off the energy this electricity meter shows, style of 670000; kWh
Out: 8301; kWh
